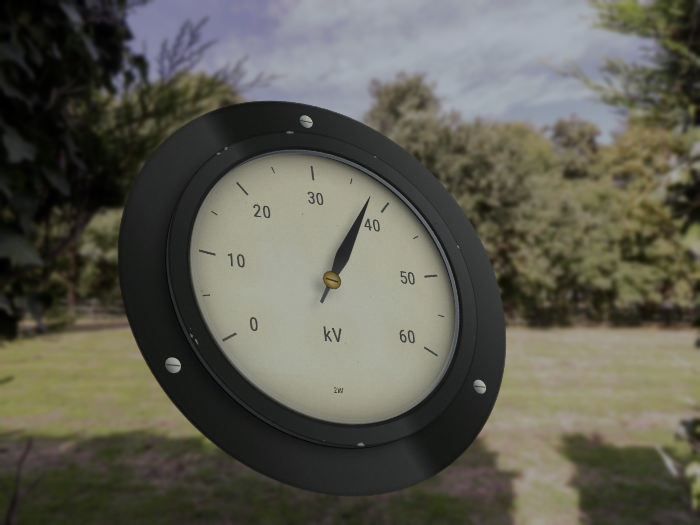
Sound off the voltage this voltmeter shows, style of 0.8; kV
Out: 37.5; kV
